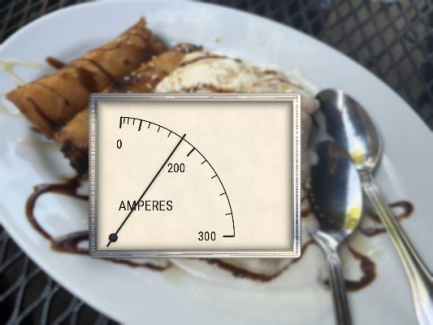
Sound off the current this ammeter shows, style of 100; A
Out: 180; A
